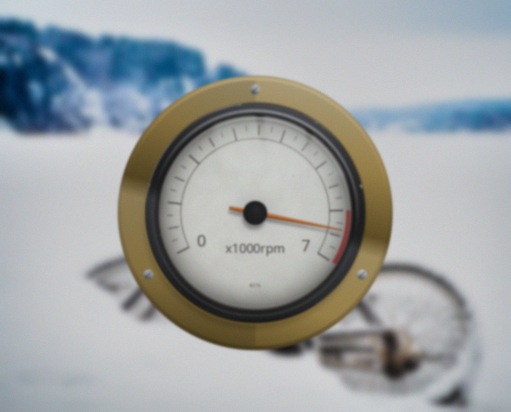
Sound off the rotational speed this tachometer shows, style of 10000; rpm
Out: 6375; rpm
